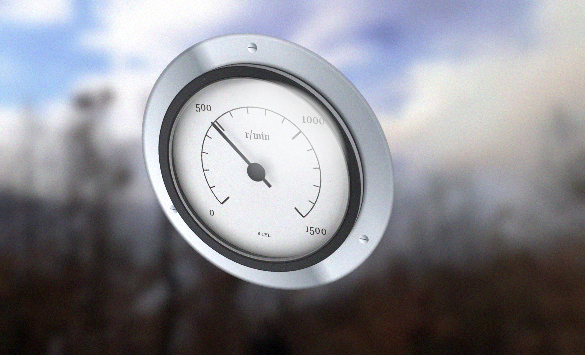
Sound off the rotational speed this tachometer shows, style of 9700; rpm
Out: 500; rpm
